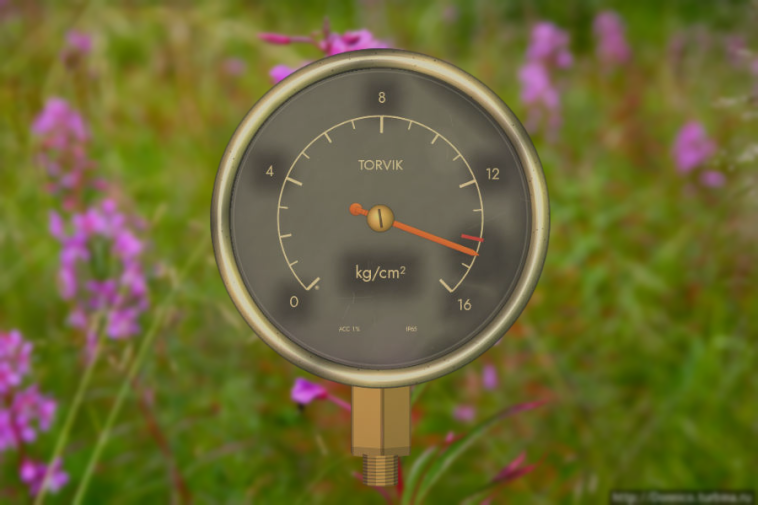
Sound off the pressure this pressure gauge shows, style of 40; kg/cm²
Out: 14.5; kg/cm²
